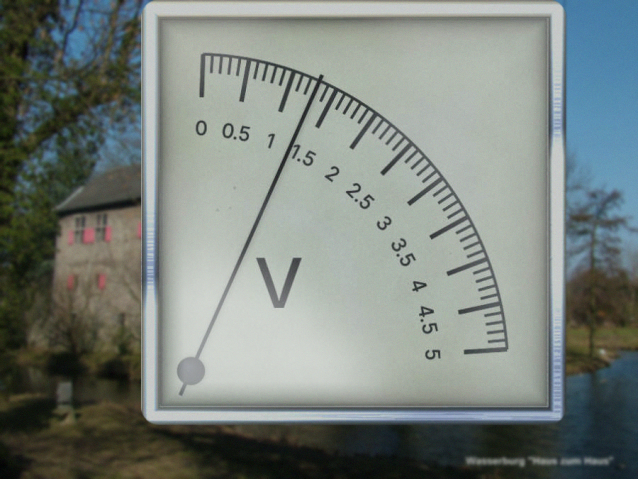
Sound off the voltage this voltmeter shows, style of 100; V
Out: 1.3; V
